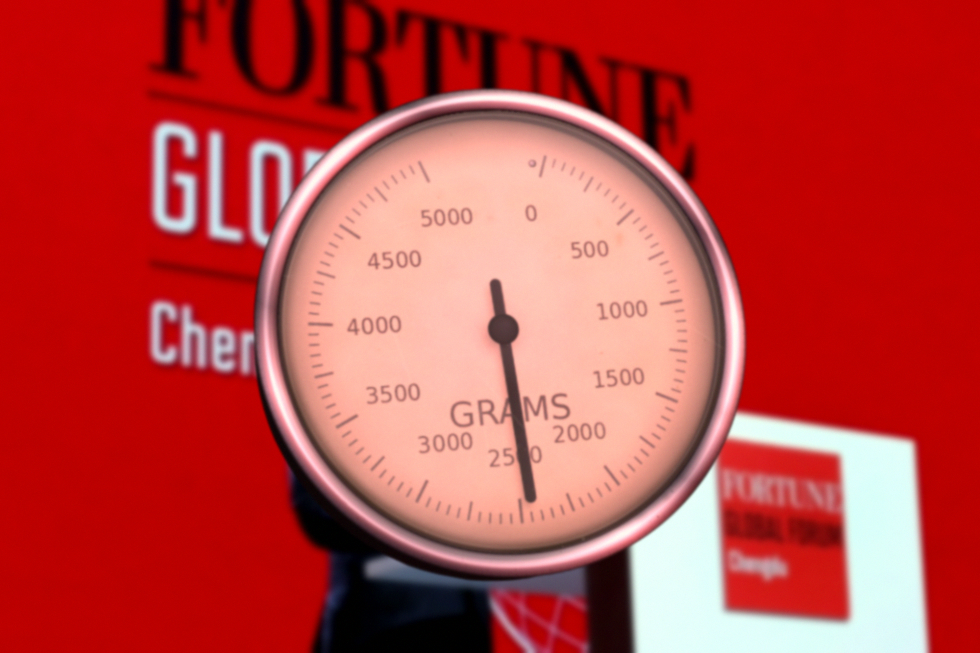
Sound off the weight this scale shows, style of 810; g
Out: 2450; g
